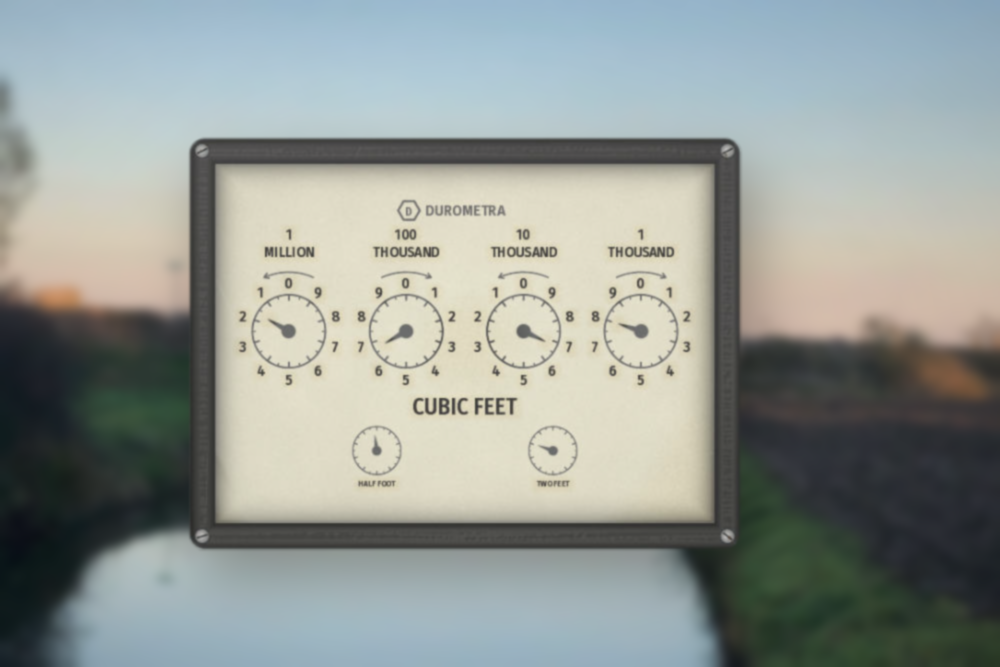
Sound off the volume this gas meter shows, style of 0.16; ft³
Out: 166800; ft³
